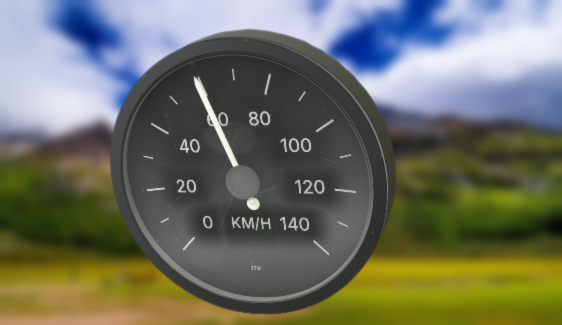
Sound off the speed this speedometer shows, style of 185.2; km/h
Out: 60; km/h
